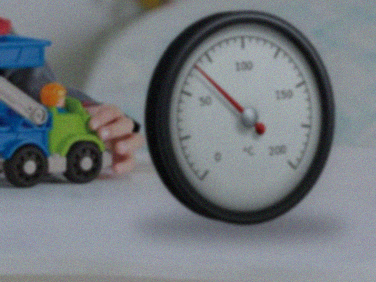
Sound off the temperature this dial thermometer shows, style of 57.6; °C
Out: 65; °C
